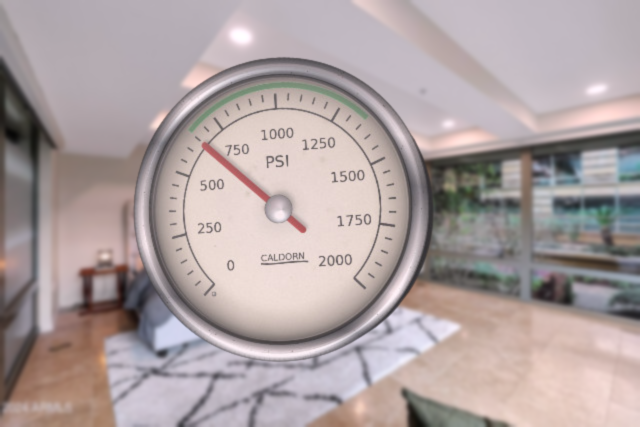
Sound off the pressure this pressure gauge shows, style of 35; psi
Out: 650; psi
